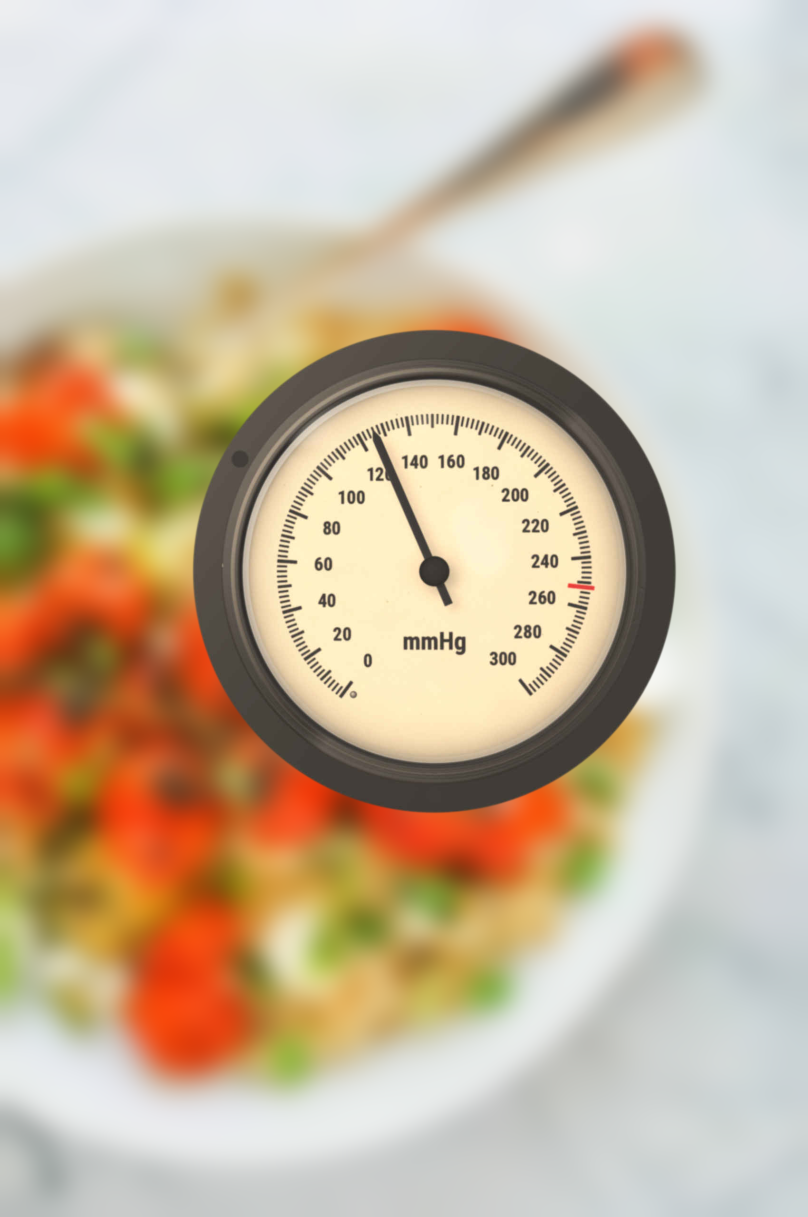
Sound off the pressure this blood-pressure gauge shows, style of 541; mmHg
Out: 126; mmHg
